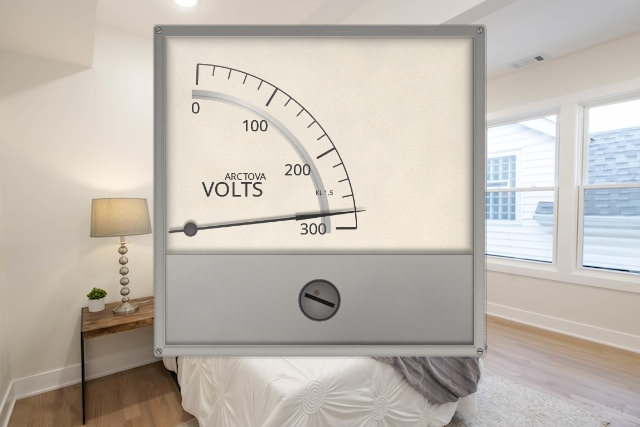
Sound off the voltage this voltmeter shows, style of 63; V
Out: 280; V
